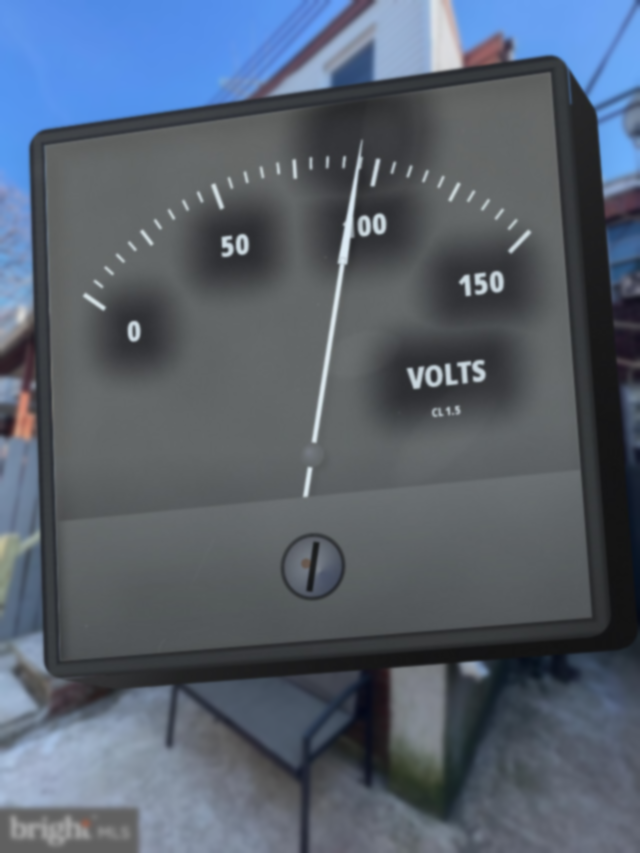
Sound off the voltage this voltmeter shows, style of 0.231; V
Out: 95; V
